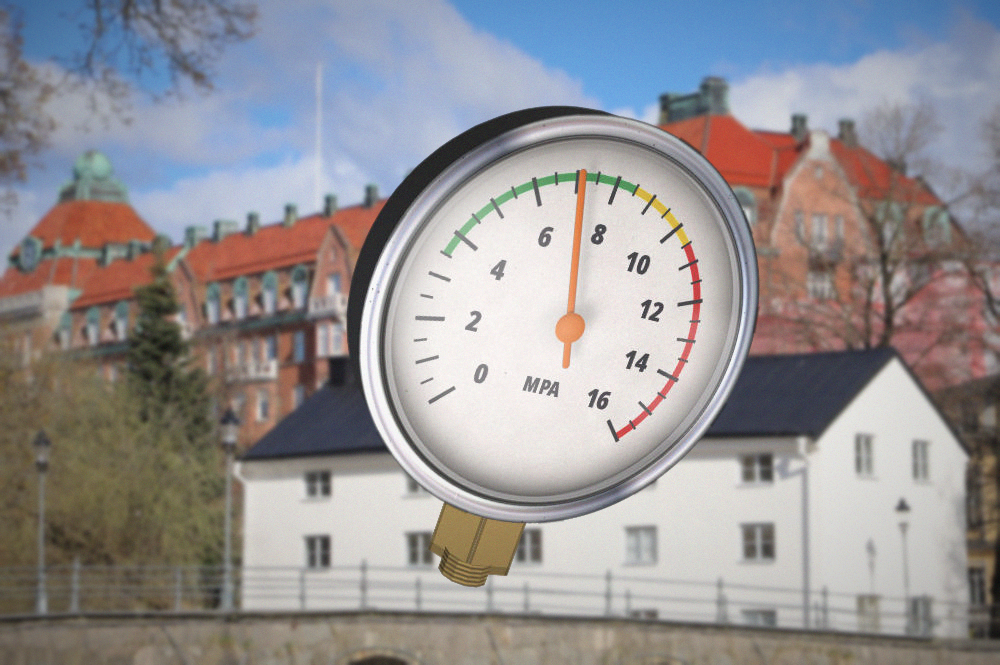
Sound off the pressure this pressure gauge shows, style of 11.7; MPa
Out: 7; MPa
